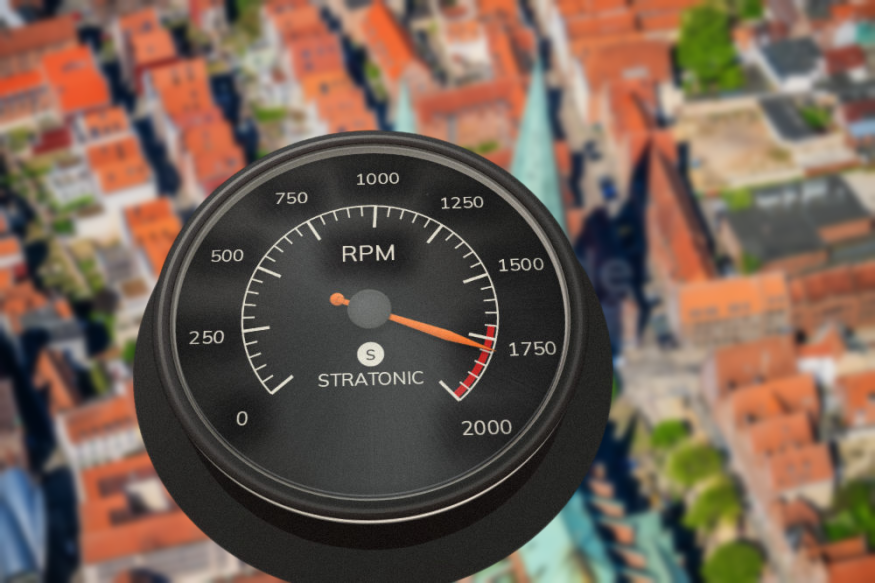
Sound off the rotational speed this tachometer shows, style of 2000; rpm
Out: 1800; rpm
